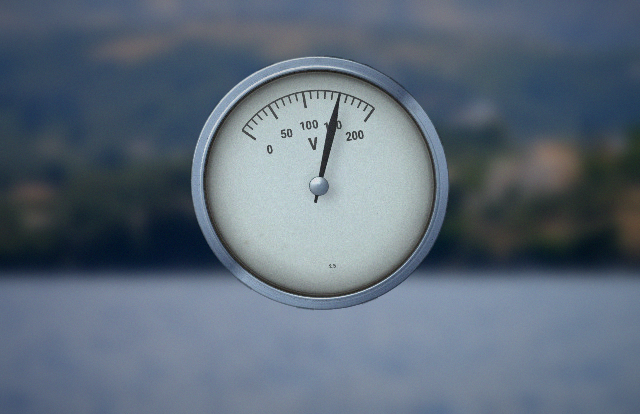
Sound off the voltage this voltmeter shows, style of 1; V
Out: 150; V
